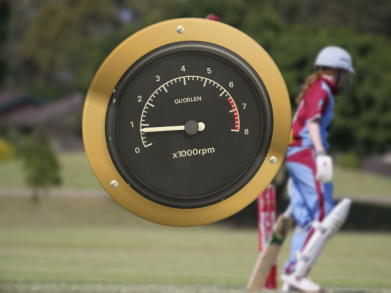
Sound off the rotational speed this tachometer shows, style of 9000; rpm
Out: 800; rpm
